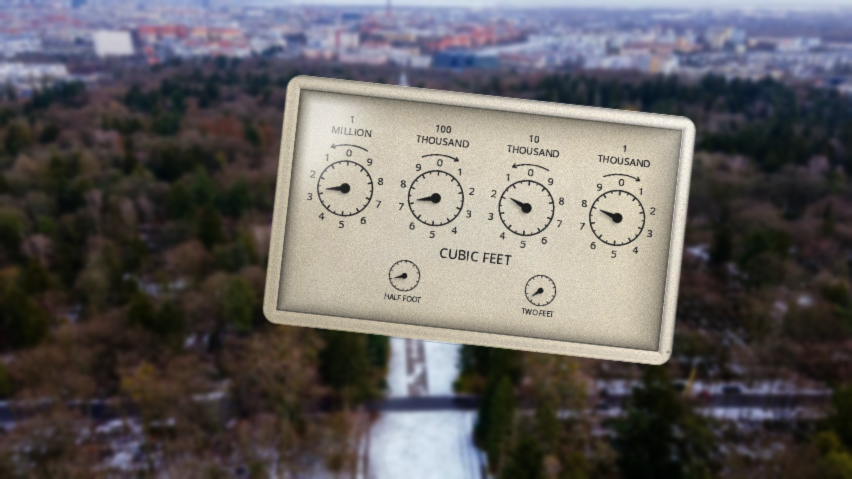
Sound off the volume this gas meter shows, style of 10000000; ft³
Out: 271800; ft³
